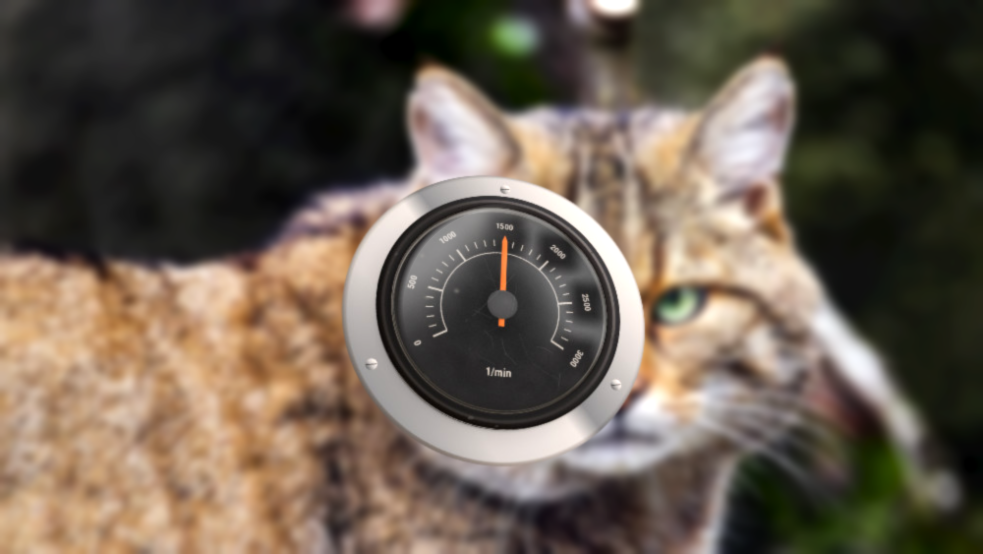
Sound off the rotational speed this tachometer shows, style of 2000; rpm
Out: 1500; rpm
